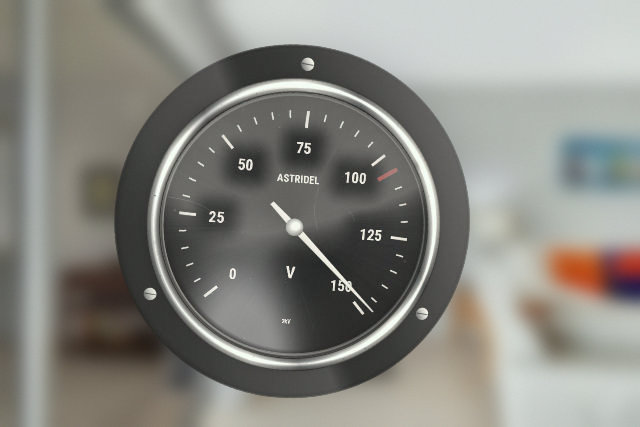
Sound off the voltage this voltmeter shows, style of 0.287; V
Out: 147.5; V
